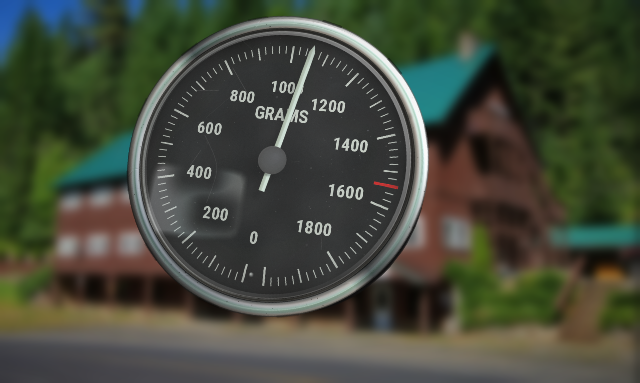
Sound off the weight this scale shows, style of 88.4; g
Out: 1060; g
